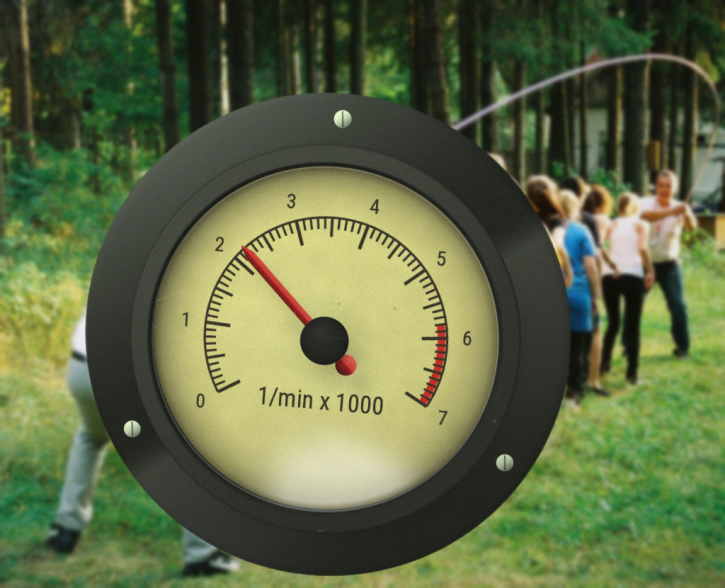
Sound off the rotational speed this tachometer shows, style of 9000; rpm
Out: 2200; rpm
